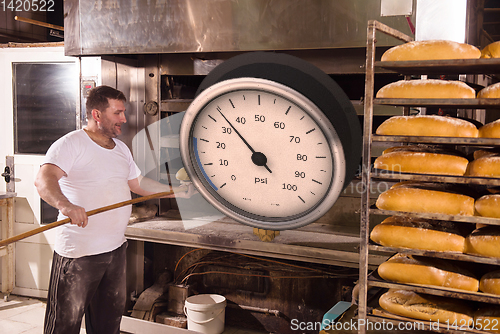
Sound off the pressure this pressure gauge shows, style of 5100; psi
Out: 35; psi
